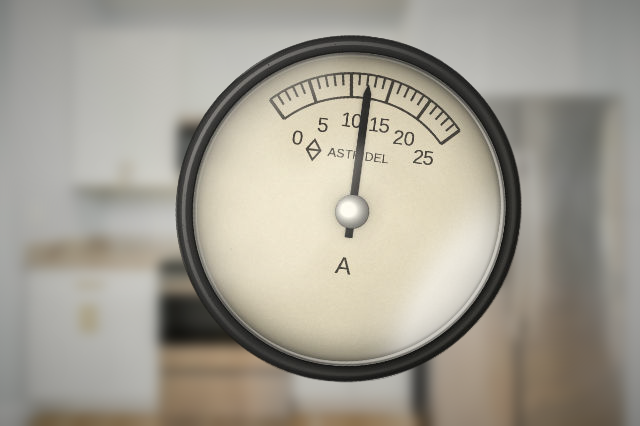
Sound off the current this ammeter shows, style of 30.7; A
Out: 12; A
